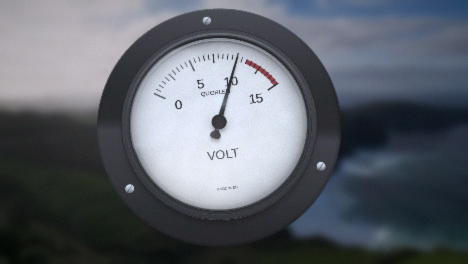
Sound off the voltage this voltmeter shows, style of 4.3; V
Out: 10; V
